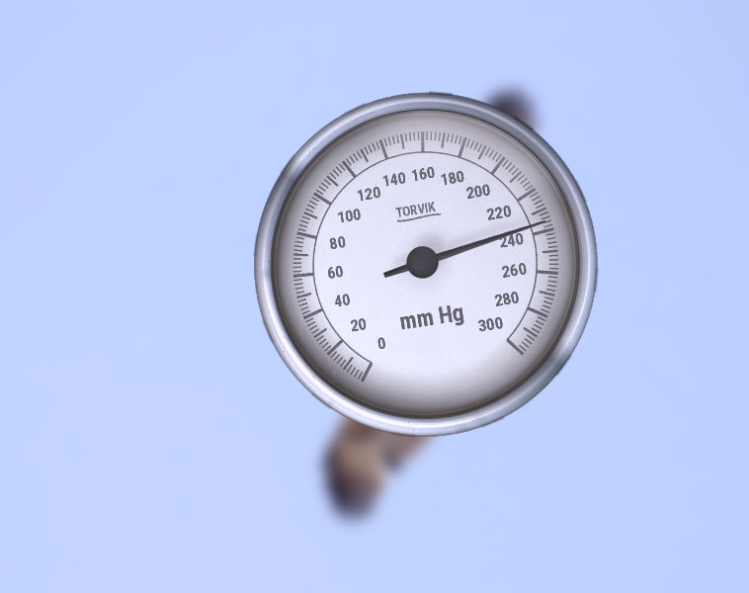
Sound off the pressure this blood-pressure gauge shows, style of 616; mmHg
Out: 236; mmHg
